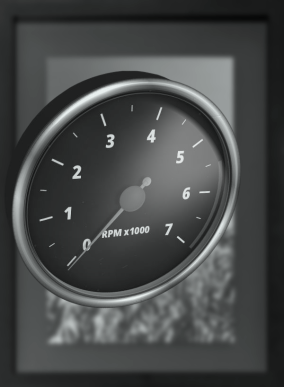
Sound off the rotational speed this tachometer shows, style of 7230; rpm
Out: 0; rpm
